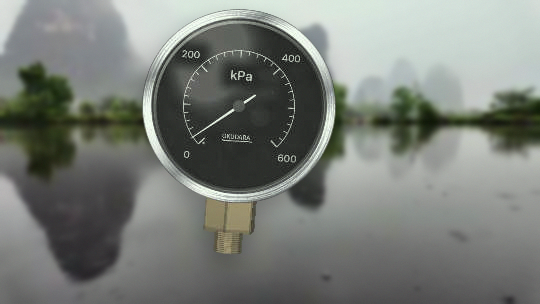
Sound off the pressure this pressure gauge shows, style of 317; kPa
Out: 20; kPa
